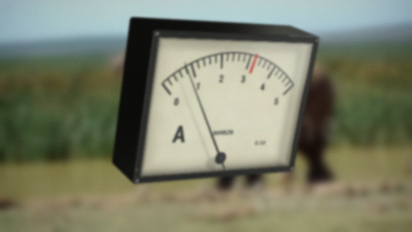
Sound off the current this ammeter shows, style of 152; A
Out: 0.8; A
